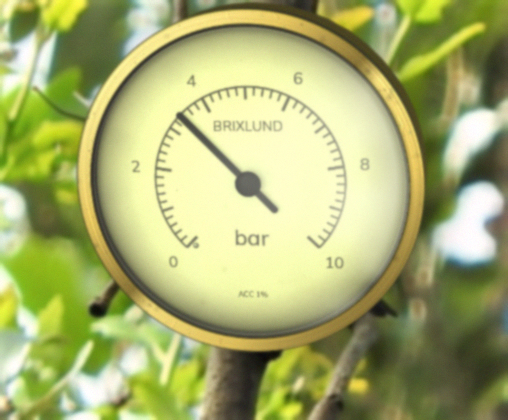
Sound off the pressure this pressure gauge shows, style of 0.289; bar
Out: 3.4; bar
